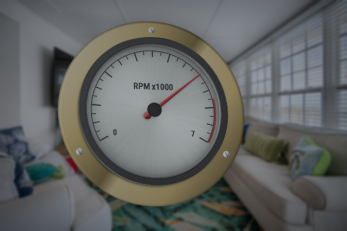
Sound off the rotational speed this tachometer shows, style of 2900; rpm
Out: 5000; rpm
